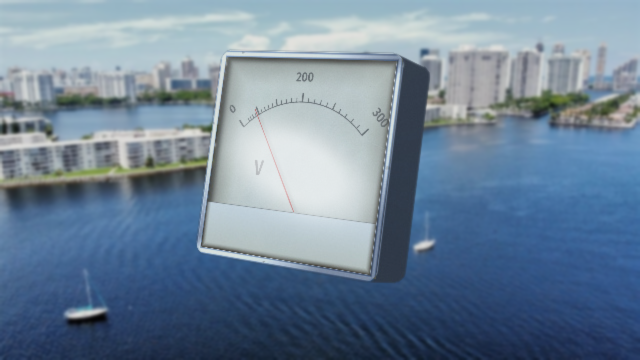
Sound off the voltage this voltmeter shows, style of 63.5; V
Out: 100; V
